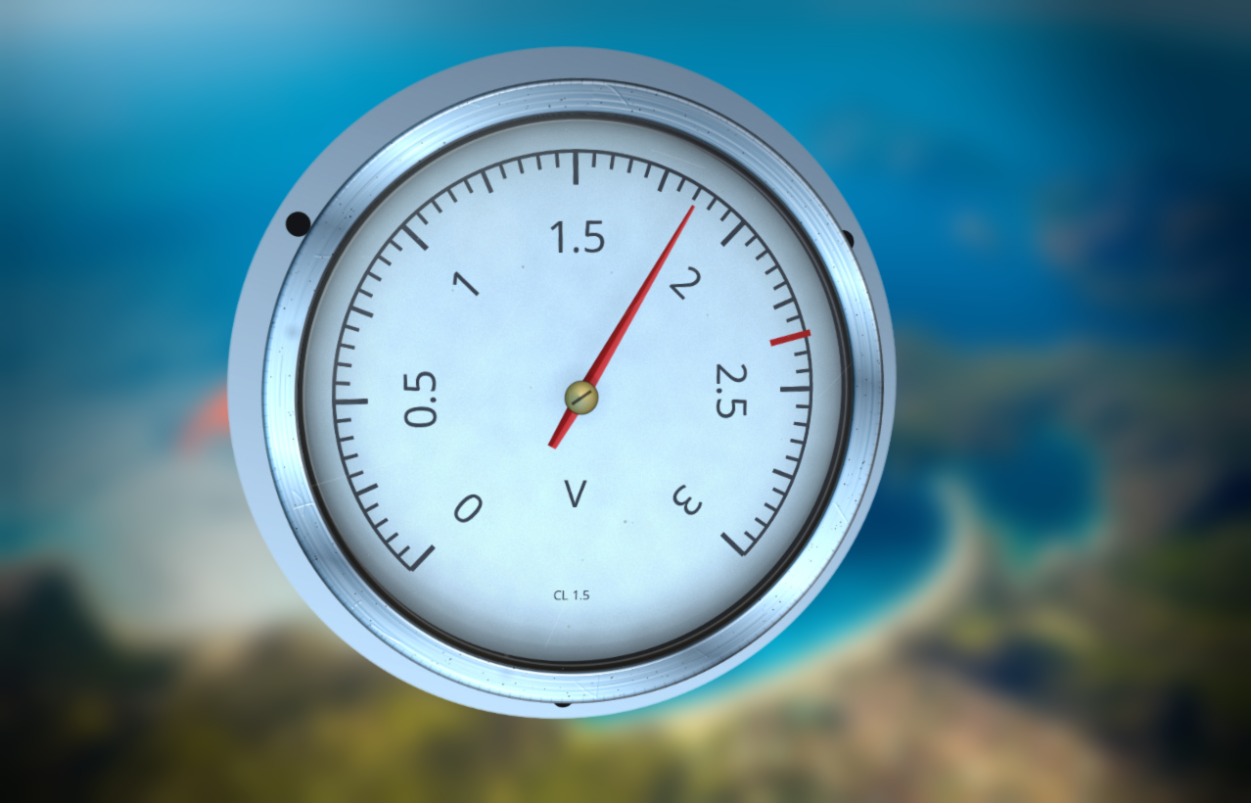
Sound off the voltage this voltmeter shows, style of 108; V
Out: 1.85; V
